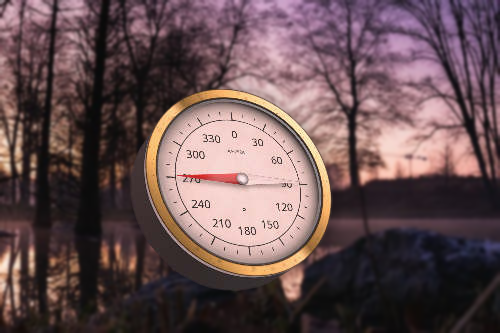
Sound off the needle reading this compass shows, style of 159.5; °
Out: 270; °
